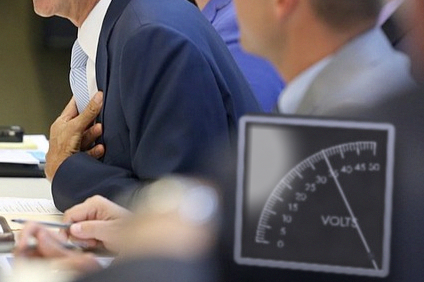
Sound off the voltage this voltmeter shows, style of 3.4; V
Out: 35; V
